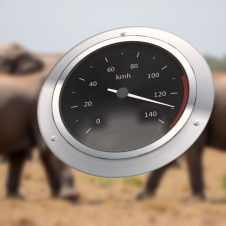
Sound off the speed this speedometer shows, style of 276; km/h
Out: 130; km/h
